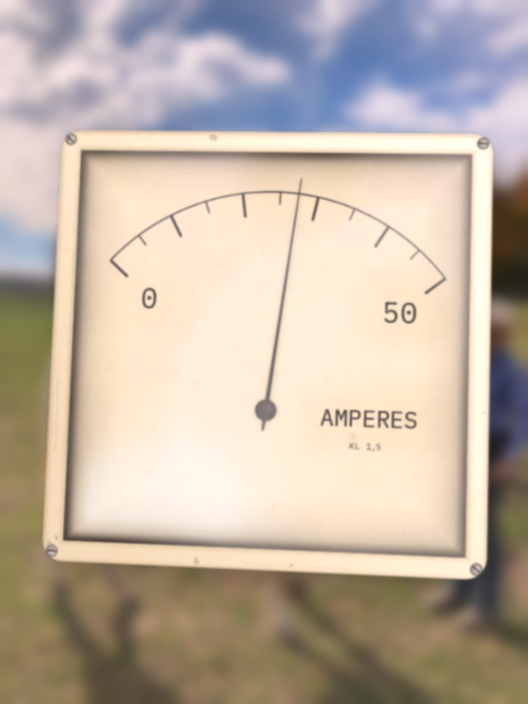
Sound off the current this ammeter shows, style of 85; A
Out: 27.5; A
